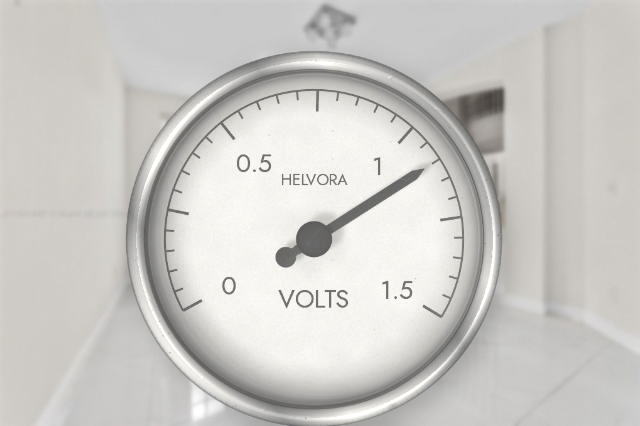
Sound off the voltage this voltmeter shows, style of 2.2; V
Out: 1.1; V
